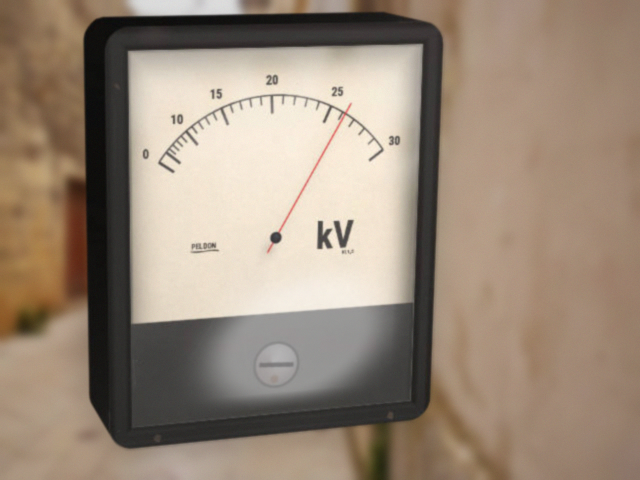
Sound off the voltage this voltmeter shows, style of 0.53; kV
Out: 26; kV
